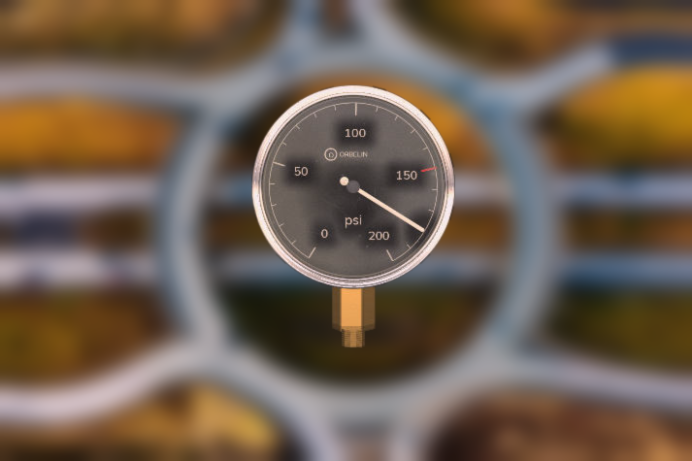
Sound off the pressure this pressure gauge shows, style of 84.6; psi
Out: 180; psi
